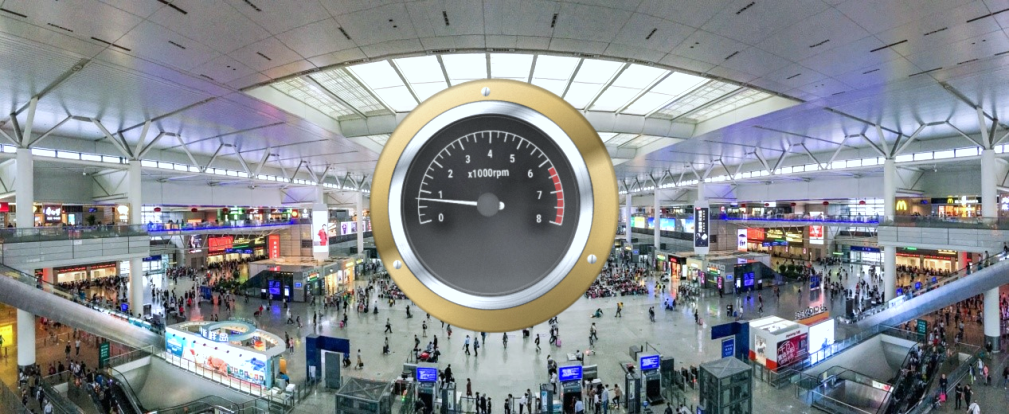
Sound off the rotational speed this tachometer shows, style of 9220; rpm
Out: 750; rpm
